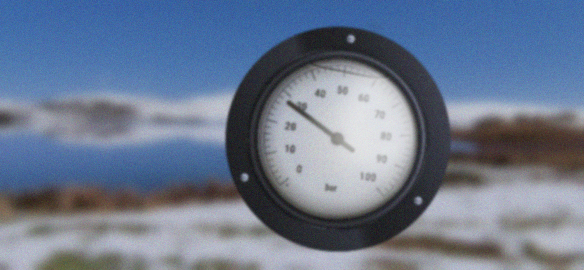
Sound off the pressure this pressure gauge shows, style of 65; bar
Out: 28; bar
